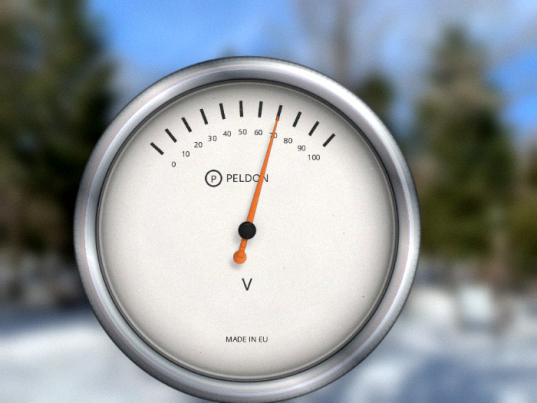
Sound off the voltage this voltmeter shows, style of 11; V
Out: 70; V
